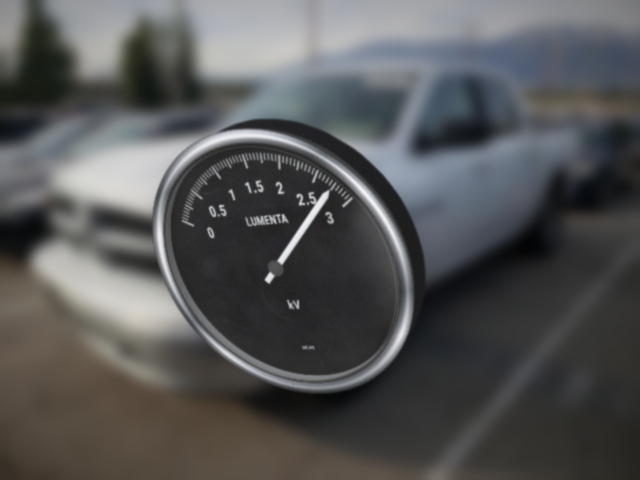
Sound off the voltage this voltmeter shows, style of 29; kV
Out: 2.75; kV
